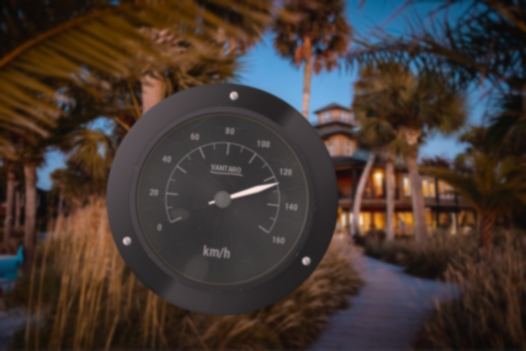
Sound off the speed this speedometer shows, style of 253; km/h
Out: 125; km/h
